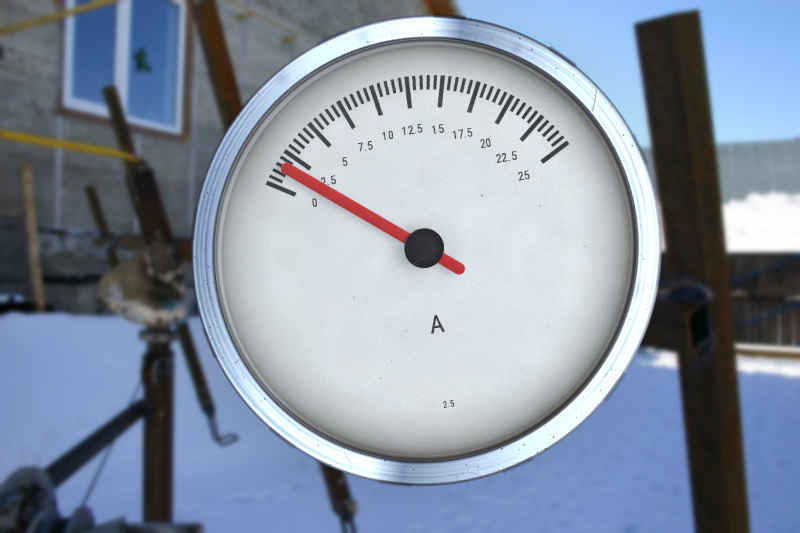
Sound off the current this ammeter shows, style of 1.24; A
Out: 1.5; A
